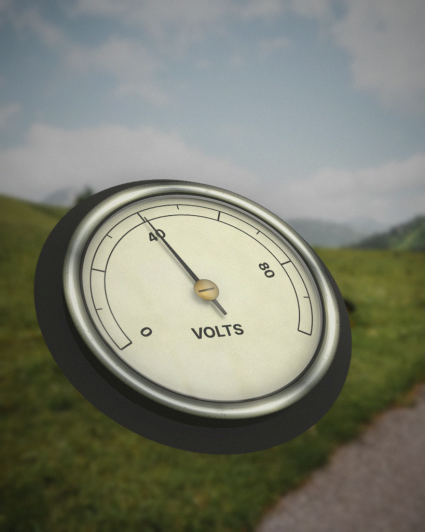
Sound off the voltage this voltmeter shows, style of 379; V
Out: 40; V
